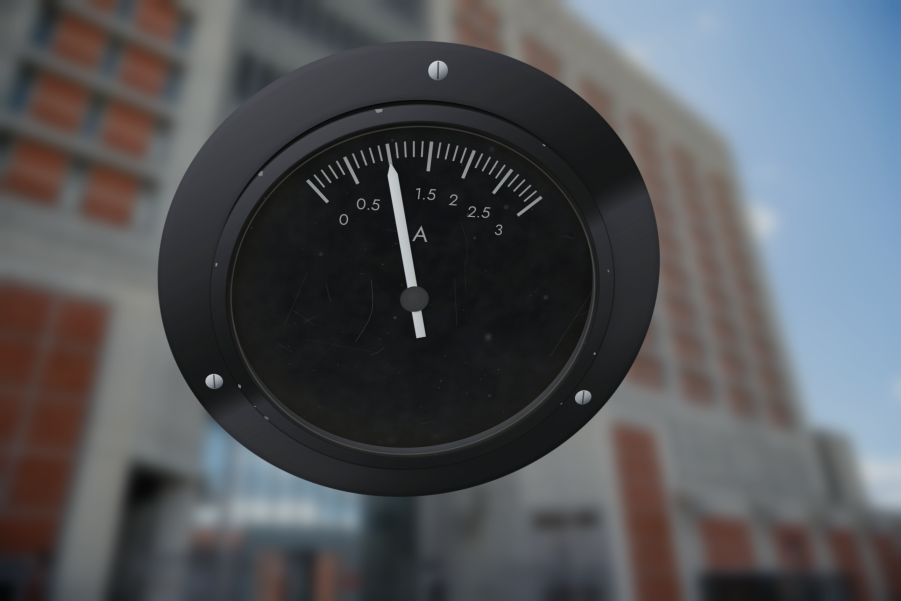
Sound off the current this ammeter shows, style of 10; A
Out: 1; A
